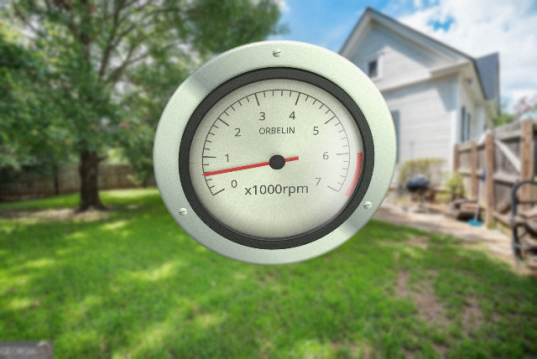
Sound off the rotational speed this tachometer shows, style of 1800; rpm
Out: 600; rpm
